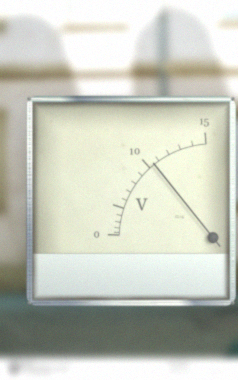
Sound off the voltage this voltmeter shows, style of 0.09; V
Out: 10.5; V
